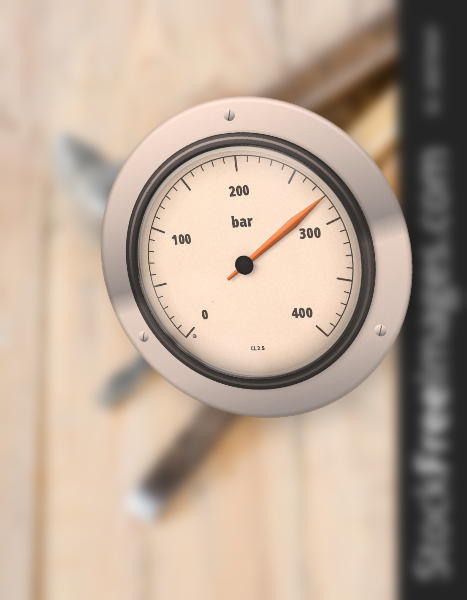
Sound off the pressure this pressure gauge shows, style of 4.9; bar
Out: 280; bar
